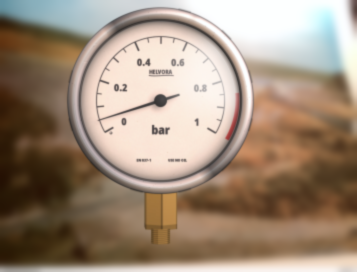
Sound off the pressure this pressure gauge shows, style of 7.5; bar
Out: 0.05; bar
